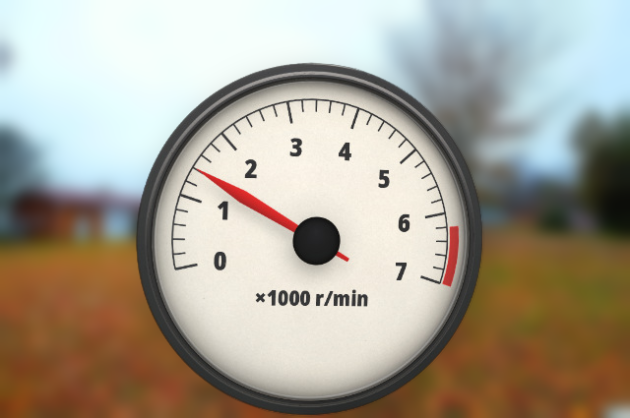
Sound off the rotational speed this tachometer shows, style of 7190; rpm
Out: 1400; rpm
